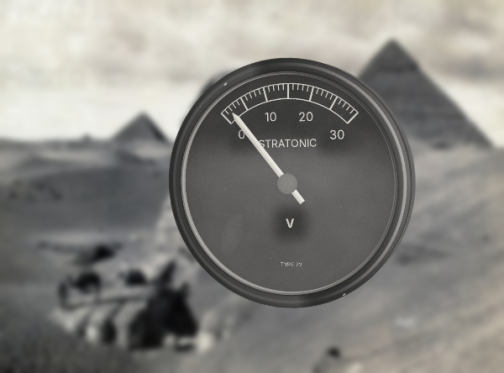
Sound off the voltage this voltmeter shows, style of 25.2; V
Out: 2; V
